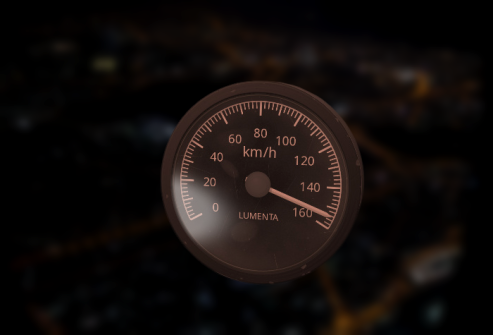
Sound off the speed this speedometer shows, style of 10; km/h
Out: 154; km/h
